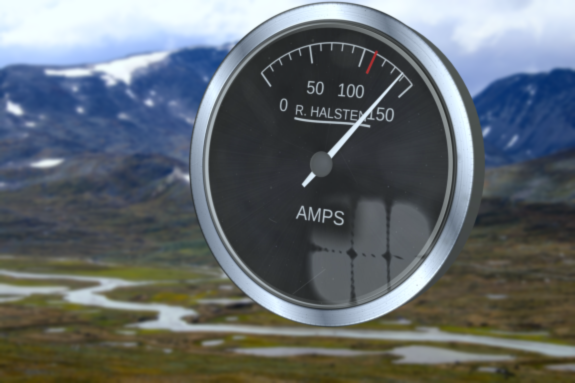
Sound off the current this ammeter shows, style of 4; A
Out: 140; A
